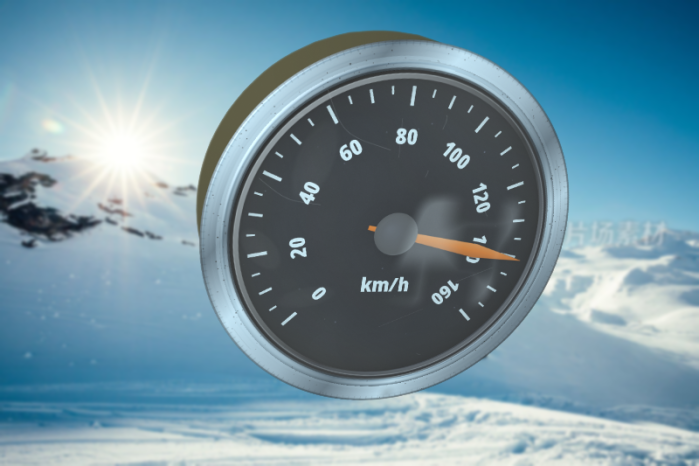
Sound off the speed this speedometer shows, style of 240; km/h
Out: 140; km/h
